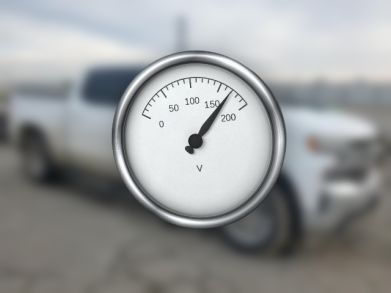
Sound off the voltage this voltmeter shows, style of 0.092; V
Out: 170; V
